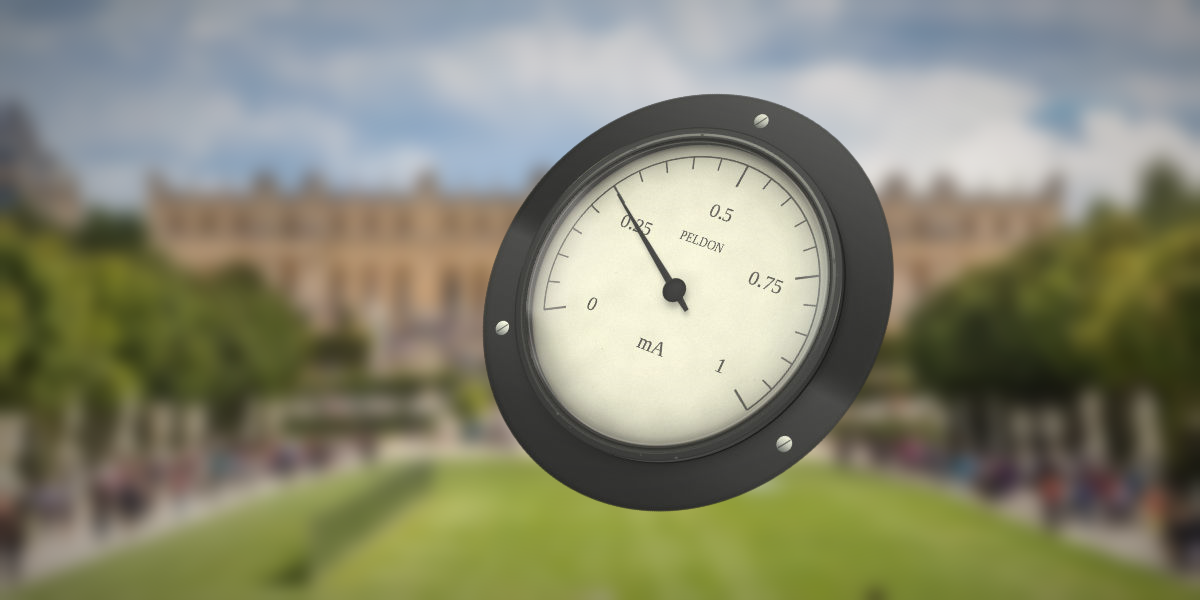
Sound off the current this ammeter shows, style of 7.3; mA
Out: 0.25; mA
